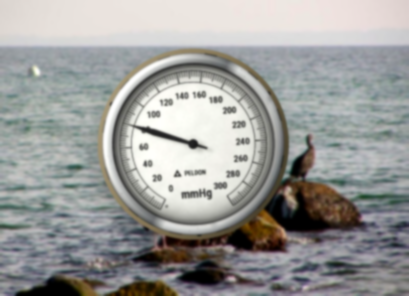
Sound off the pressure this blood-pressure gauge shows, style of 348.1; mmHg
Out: 80; mmHg
